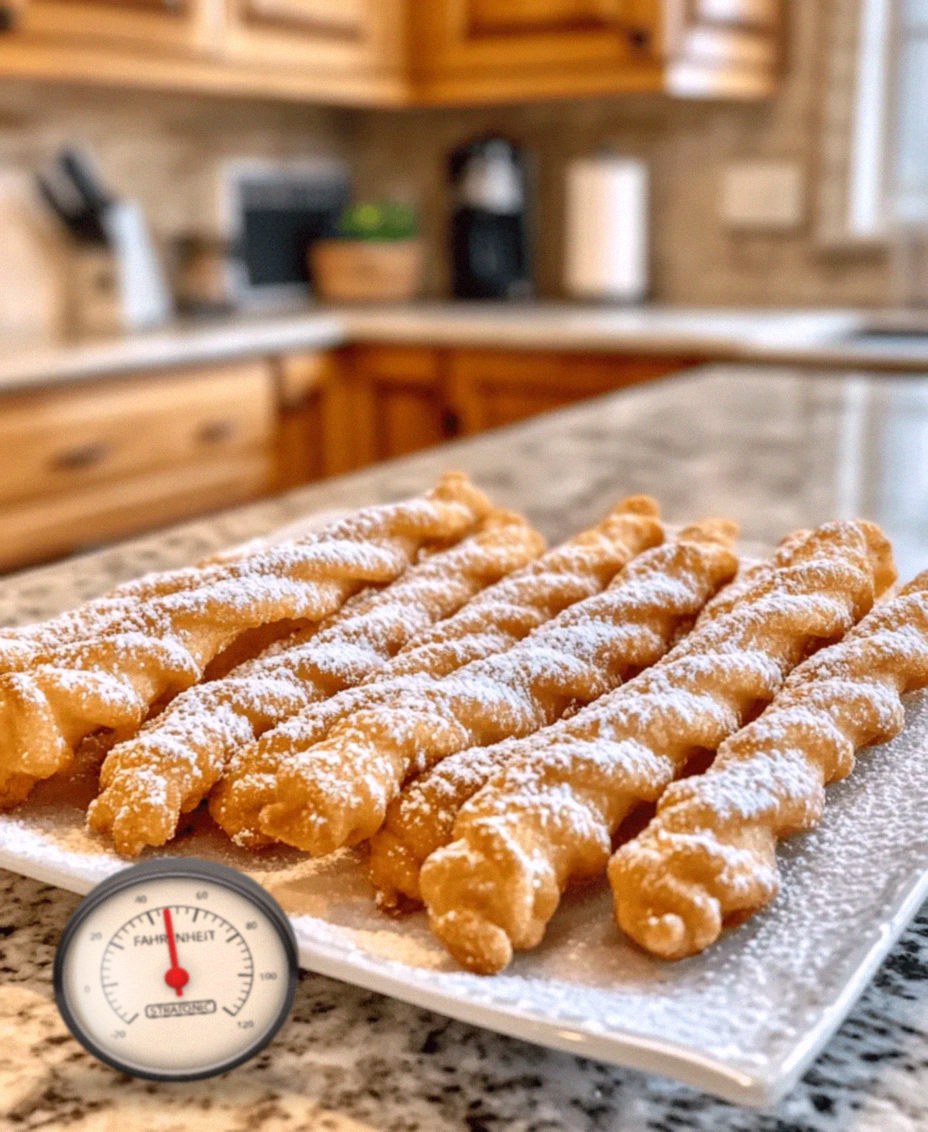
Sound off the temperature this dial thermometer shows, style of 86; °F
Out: 48; °F
